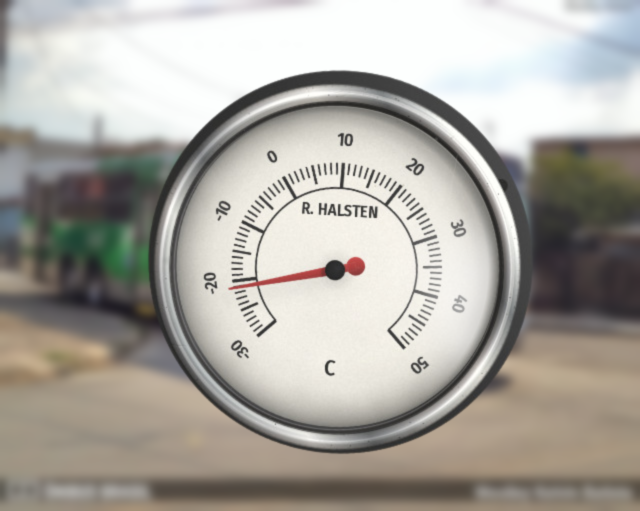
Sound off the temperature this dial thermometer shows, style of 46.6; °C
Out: -21; °C
